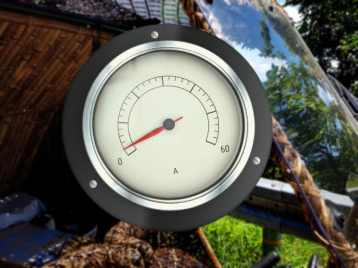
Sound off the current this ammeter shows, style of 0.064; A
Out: 2; A
